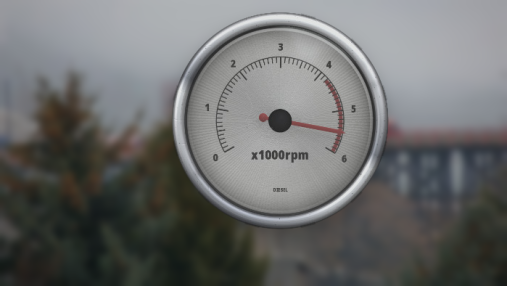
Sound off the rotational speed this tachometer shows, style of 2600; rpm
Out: 5500; rpm
